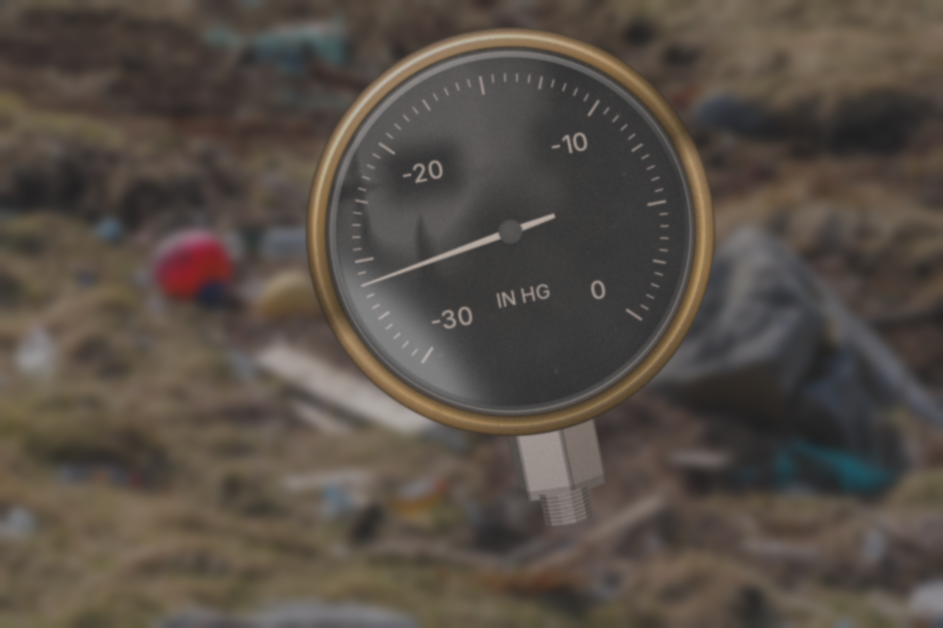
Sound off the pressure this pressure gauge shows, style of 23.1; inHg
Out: -26; inHg
